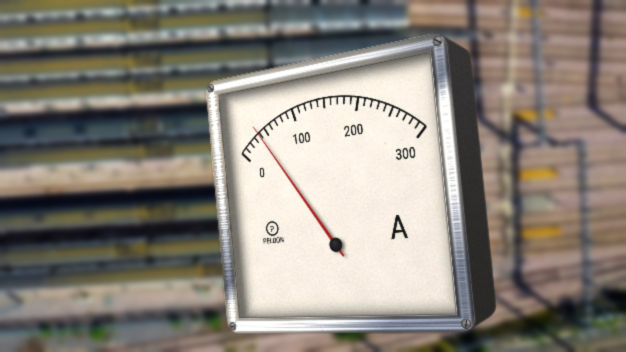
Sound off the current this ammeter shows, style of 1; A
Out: 40; A
